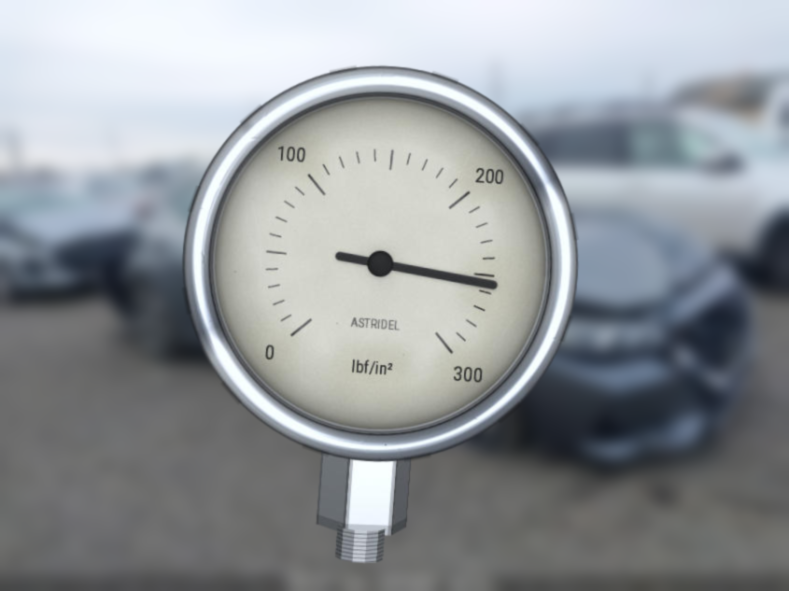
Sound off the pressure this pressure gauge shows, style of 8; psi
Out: 255; psi
